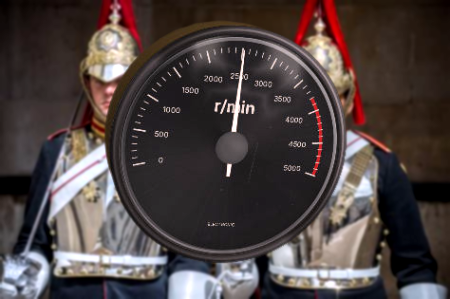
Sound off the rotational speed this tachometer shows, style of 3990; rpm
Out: 2500; rpm
